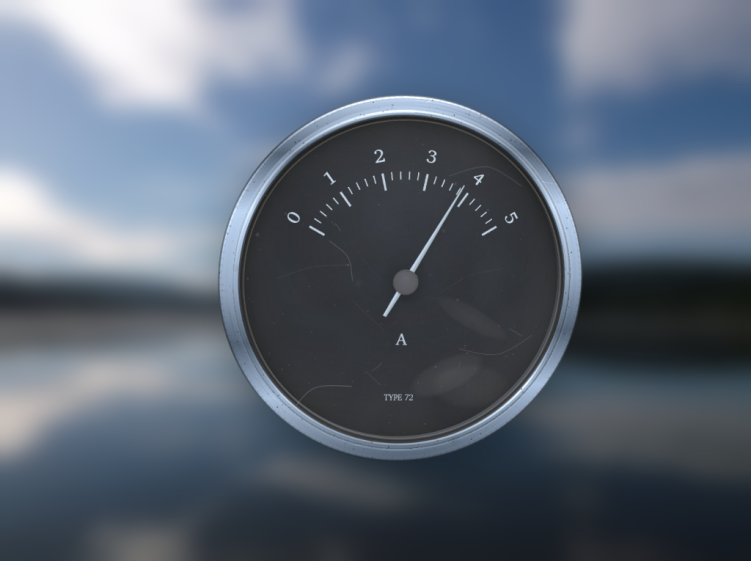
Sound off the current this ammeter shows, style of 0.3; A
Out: 3.8; A
